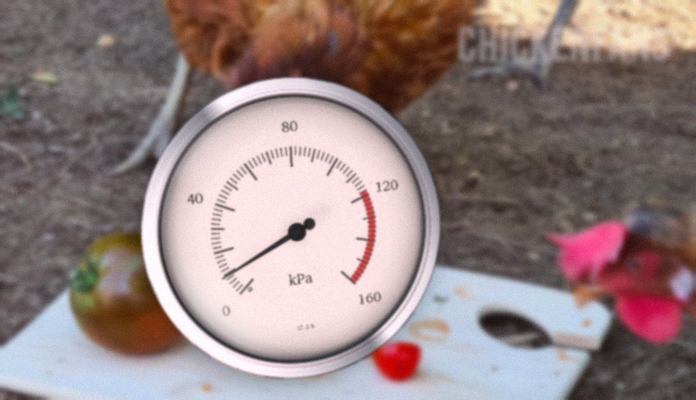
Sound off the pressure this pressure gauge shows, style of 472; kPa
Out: 10; kPa
